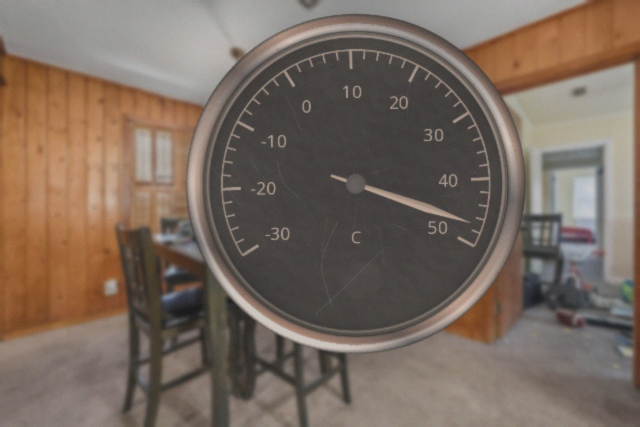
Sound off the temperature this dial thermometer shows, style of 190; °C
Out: 47; °C
